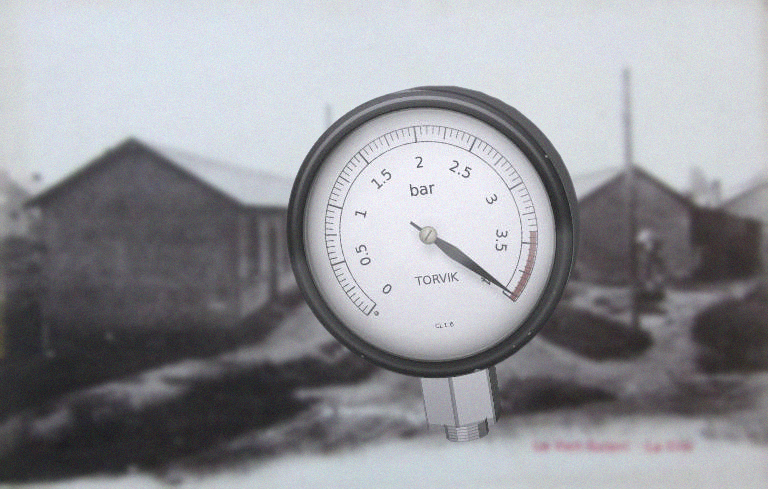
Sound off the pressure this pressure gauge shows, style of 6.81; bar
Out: 3.95; bar
